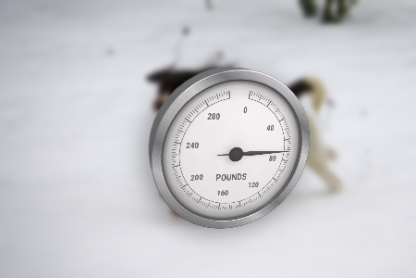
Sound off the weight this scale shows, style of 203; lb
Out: 70; lb
